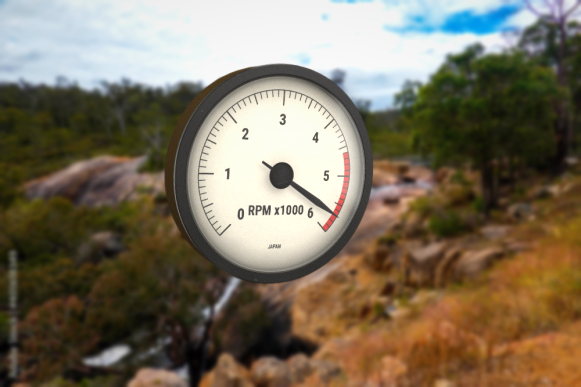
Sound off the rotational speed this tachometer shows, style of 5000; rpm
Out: 5700; rpm
